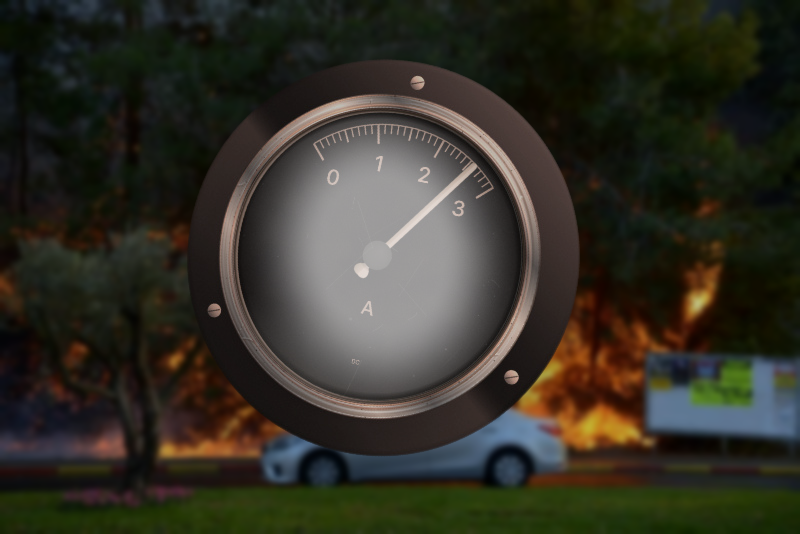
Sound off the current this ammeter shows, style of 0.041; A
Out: 2.6; A
